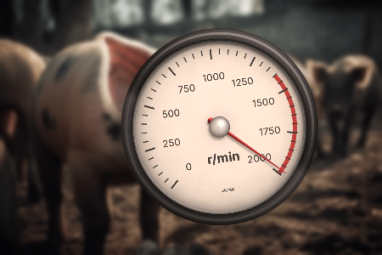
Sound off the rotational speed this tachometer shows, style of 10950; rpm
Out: 1975; rpm
